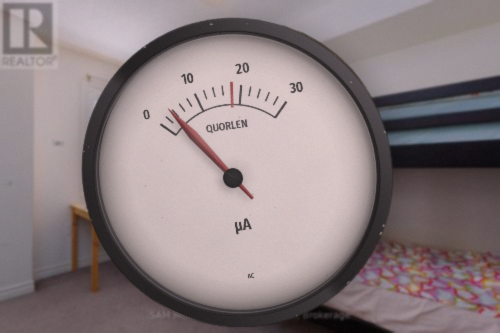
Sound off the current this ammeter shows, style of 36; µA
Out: 4; µA
